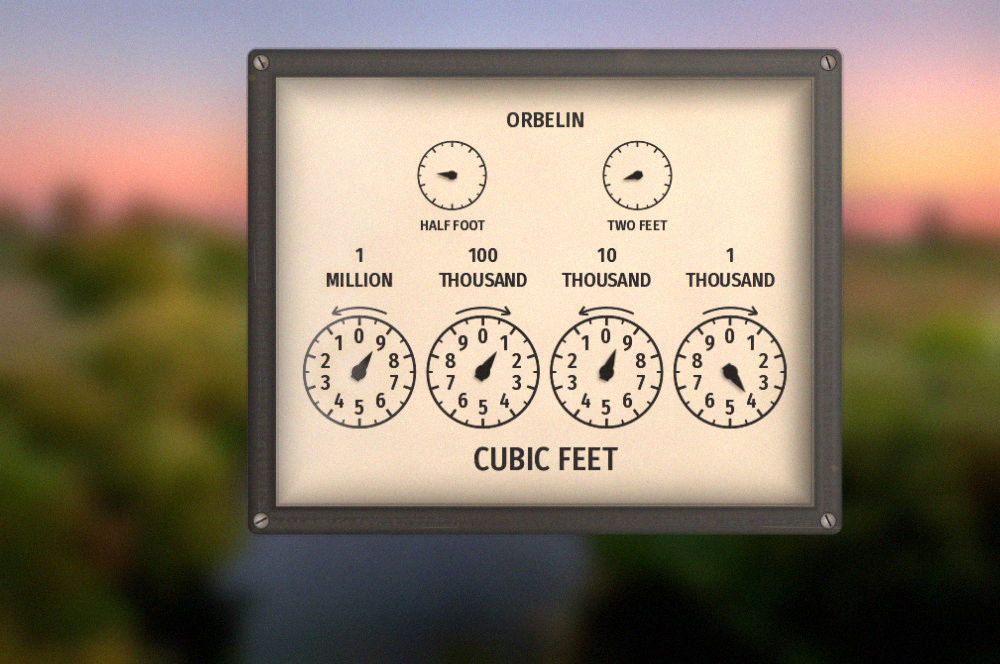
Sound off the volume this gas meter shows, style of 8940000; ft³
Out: 909400; ft³
